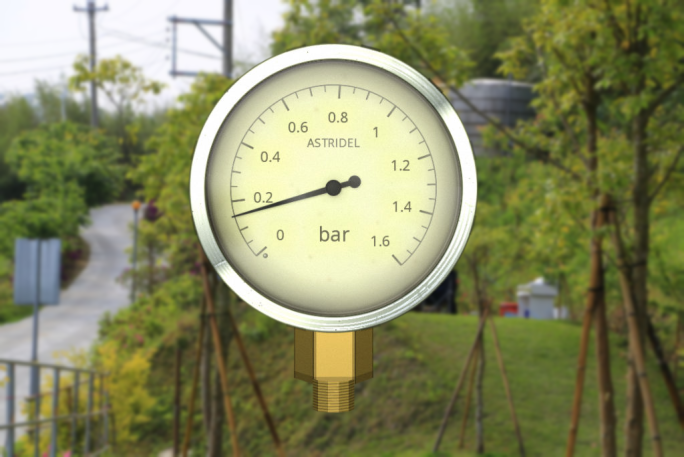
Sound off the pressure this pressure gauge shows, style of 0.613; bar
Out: 0.15; bar
